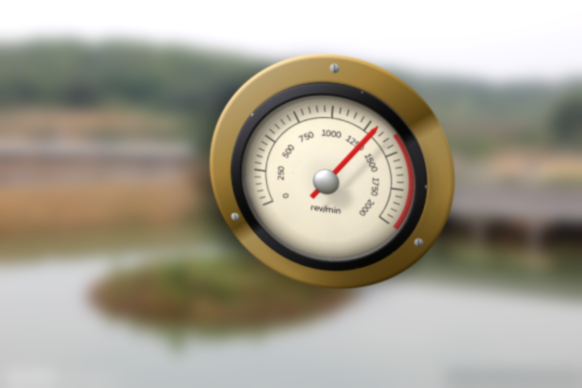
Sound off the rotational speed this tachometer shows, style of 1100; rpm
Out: 1300; rpm
